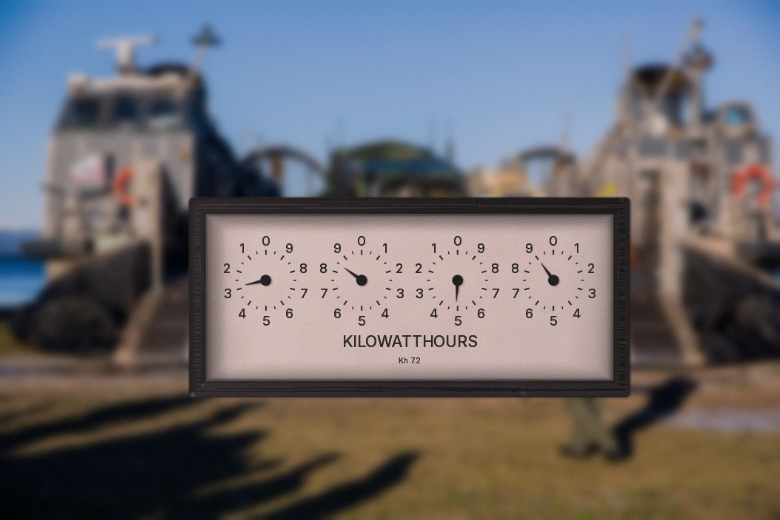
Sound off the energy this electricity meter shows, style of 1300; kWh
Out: 2849; kWh
